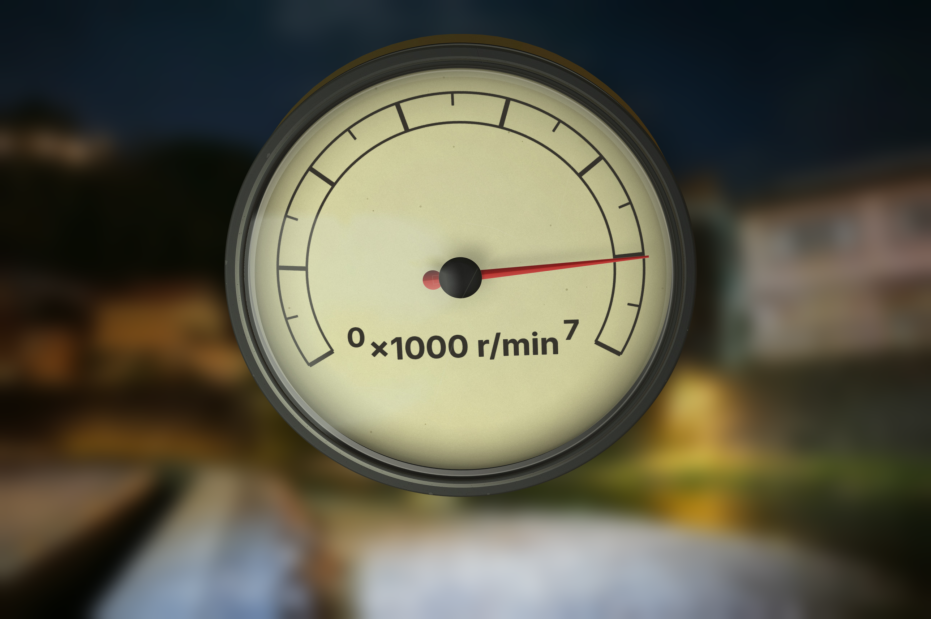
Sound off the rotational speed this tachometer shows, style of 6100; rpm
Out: 6000; rpm
